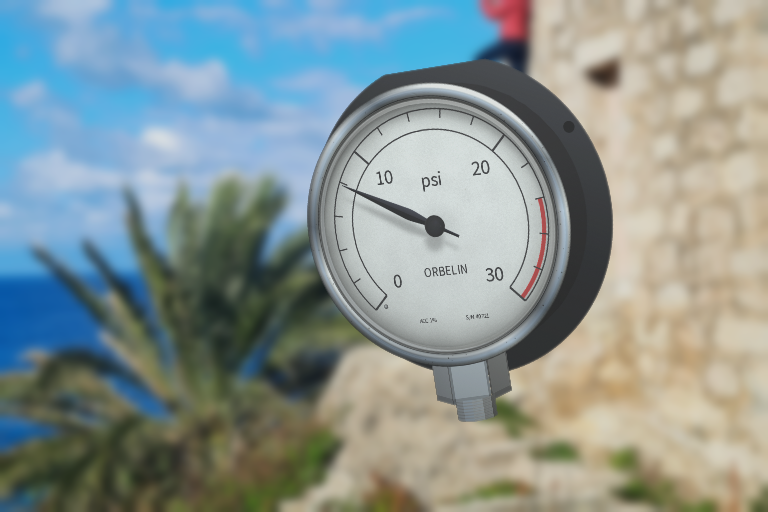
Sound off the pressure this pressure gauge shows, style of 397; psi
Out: 8; psi
